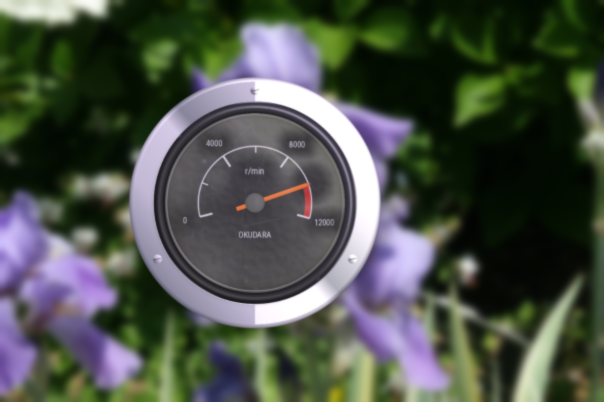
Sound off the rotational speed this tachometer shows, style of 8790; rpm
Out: 10000; rpm
